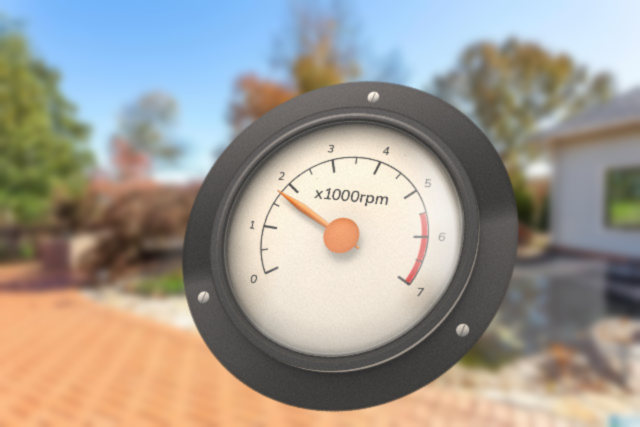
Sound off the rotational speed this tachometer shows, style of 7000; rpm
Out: 1750; rpm
